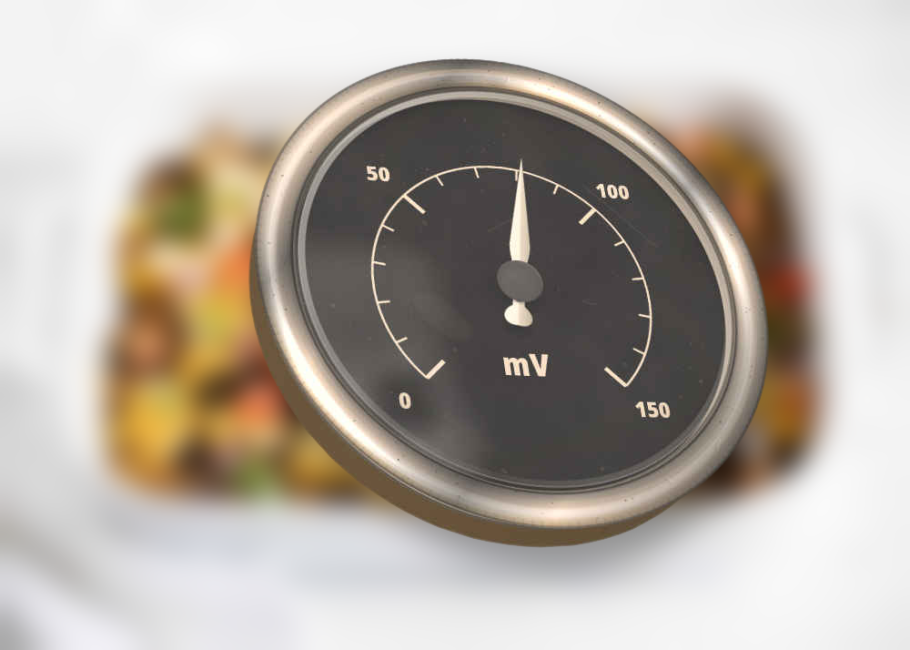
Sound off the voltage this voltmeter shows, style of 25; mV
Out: 80; mV
